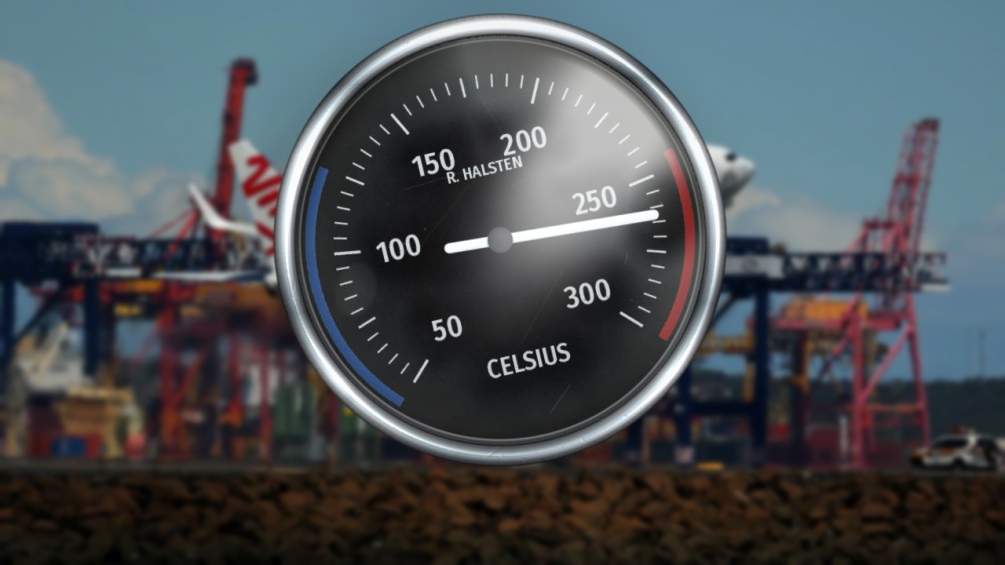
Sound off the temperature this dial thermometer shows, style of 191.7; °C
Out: 262.5; °C
